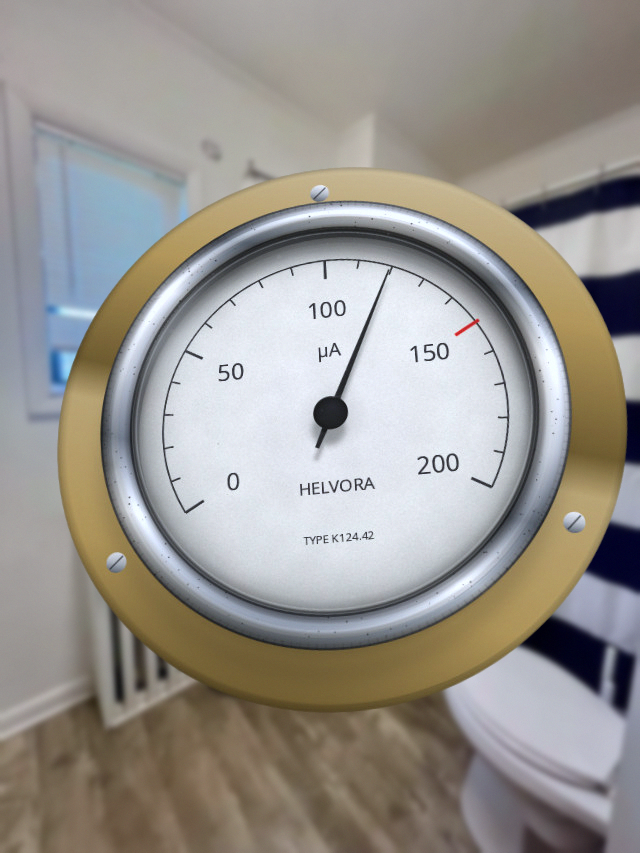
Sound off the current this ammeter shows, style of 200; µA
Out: 120; µA
